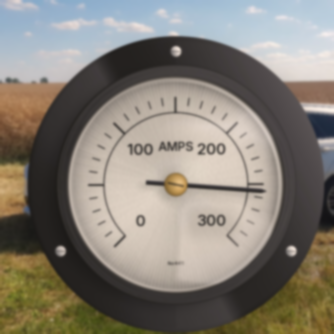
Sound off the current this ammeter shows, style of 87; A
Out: 255; A
